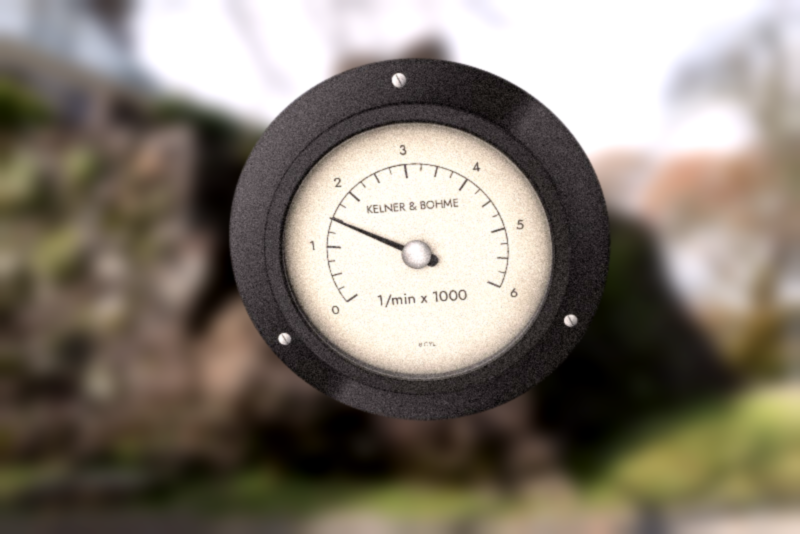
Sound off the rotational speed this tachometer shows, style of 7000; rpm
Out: 1500; rpm
